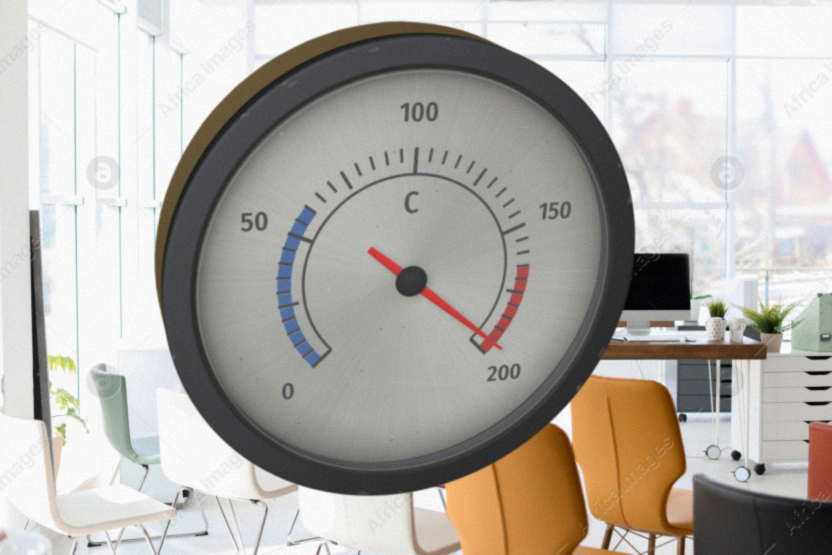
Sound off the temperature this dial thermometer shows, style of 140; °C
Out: 195; °C
